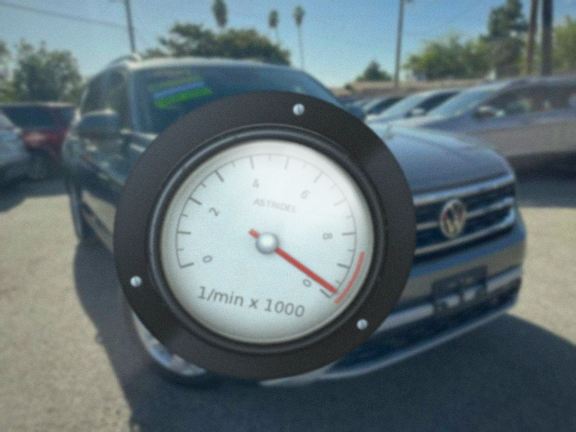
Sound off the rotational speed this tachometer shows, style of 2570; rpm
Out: 9750; rpm
